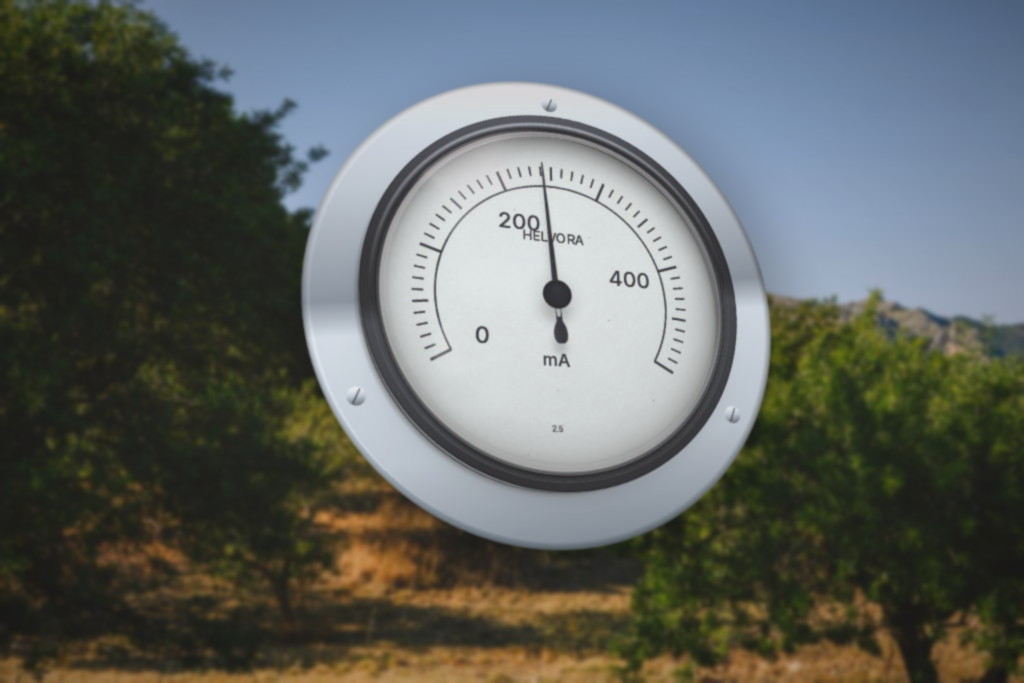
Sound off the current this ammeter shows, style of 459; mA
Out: 240; mA
